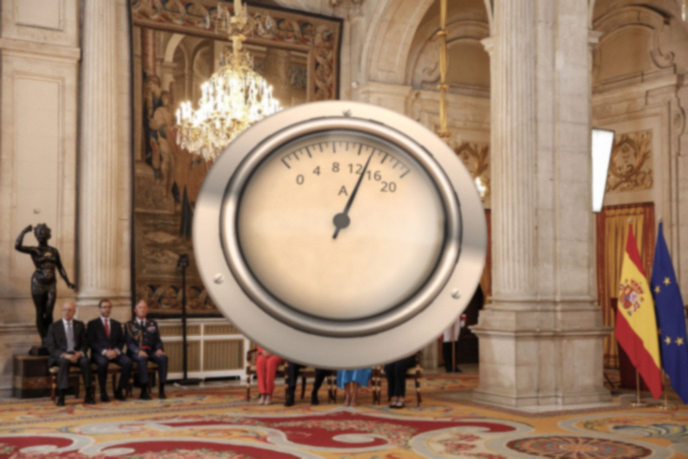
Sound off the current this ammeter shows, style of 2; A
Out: 14; A
